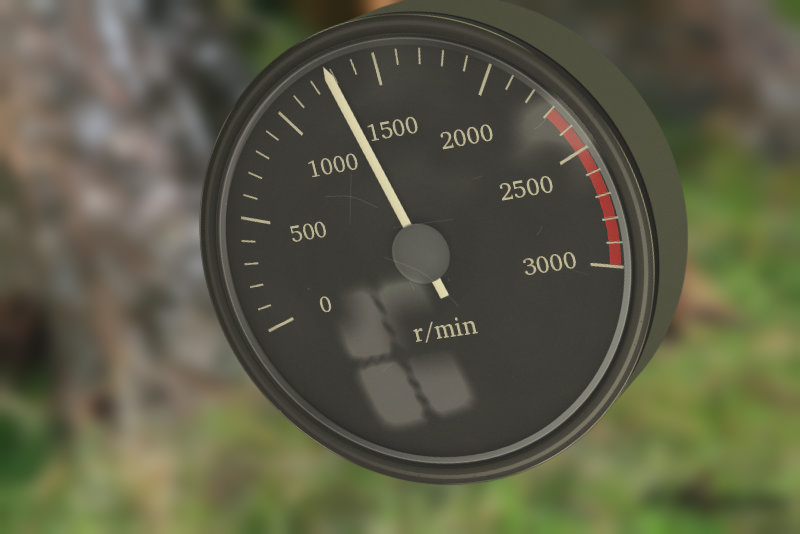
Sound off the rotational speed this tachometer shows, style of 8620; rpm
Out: 1300; rpm
